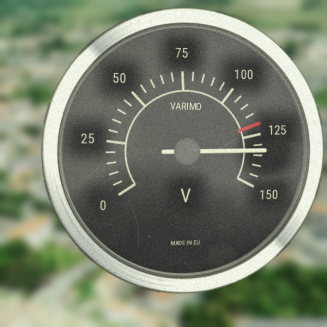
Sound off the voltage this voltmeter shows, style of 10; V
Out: 132.5; V
